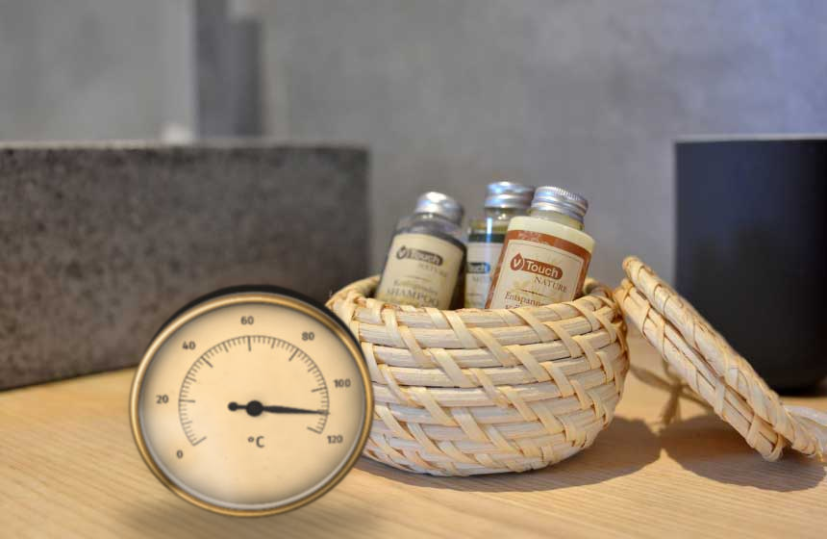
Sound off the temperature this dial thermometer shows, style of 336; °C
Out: 110; °C
